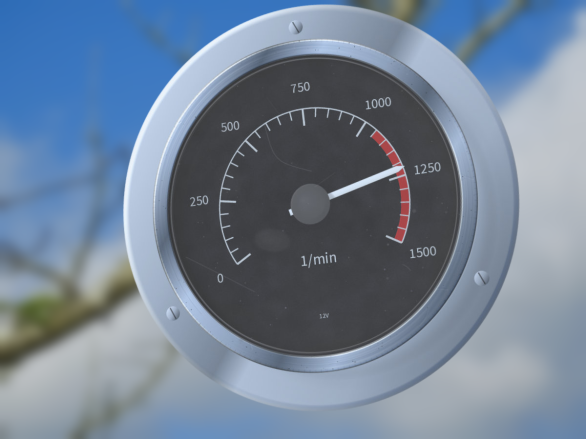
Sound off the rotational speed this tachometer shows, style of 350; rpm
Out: 1225; rpm
